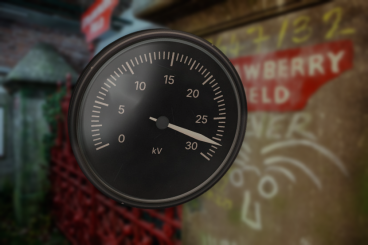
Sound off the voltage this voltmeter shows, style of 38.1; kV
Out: 28; kV
